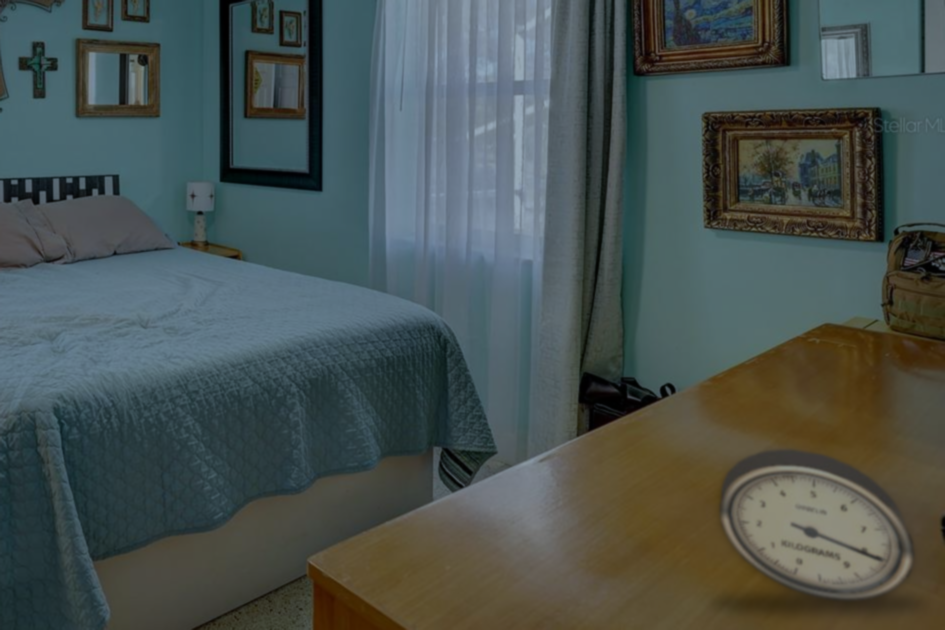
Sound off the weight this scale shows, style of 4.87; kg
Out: 8; kg
